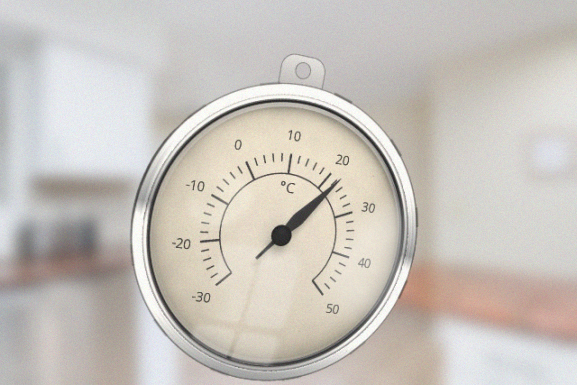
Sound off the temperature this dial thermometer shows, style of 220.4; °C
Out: 22; °C
